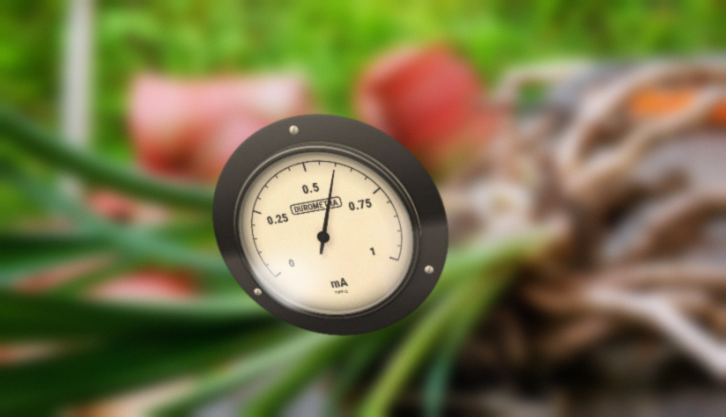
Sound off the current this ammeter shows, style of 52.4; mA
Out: 0.6; mA
